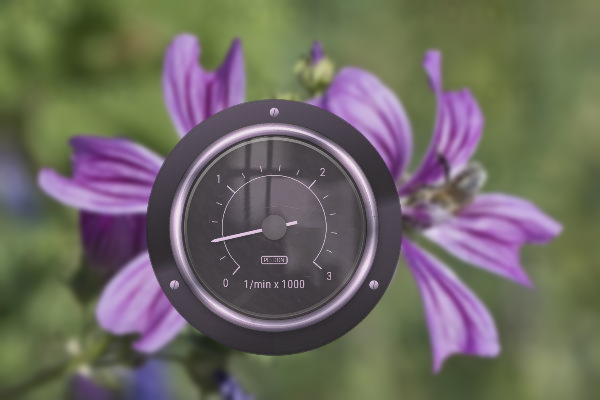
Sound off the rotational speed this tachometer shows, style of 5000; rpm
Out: 400; rpm
